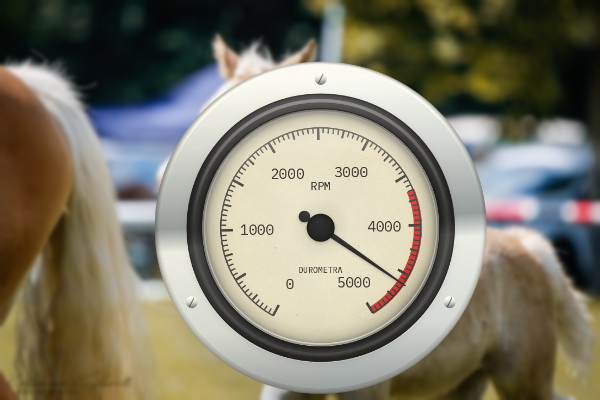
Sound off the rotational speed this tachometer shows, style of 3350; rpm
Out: 4600; rpm
